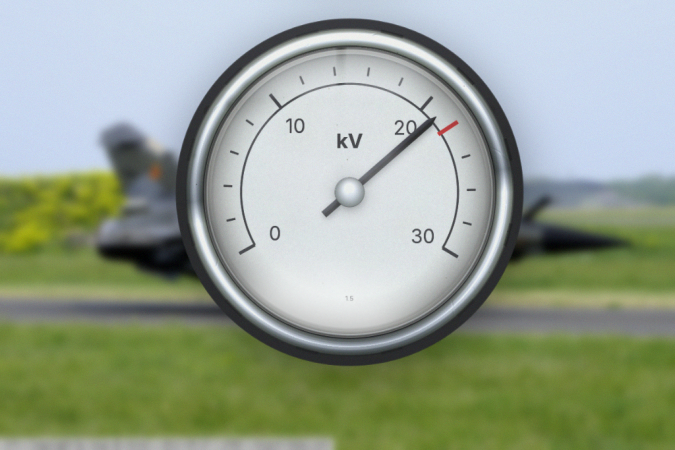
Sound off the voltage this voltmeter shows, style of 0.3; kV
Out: 21; kV
